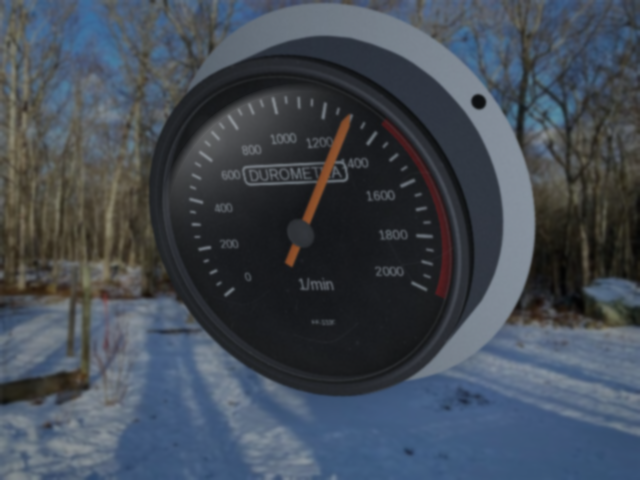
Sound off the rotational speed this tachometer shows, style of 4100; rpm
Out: 1300; rpm
